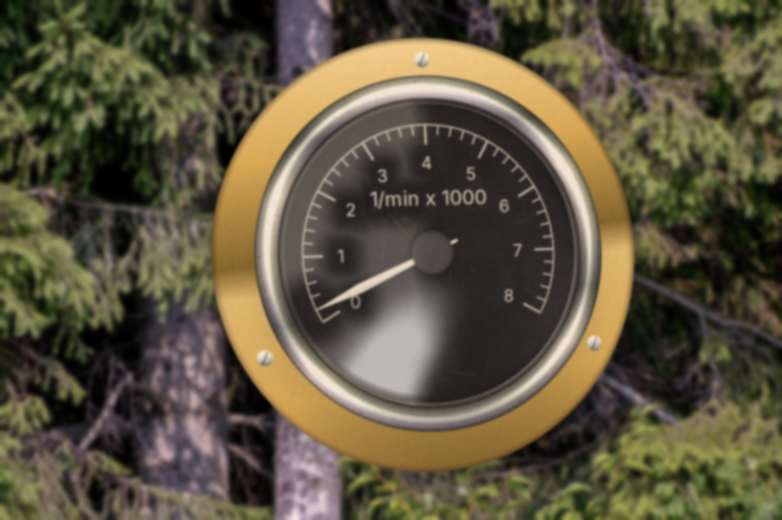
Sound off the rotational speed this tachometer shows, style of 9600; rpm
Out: 200; rpm
